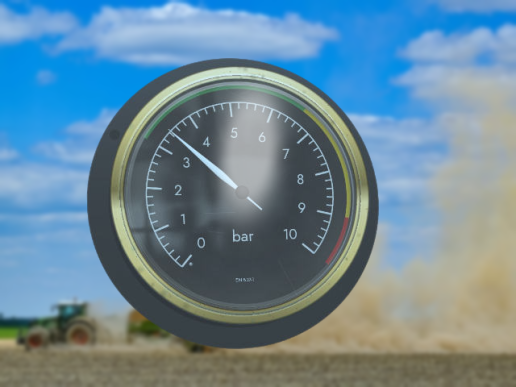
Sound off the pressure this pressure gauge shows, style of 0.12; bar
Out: 3.4; bar
